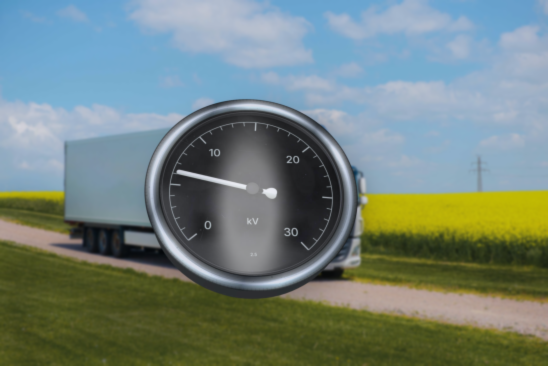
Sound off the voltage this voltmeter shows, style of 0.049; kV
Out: 6; kV
